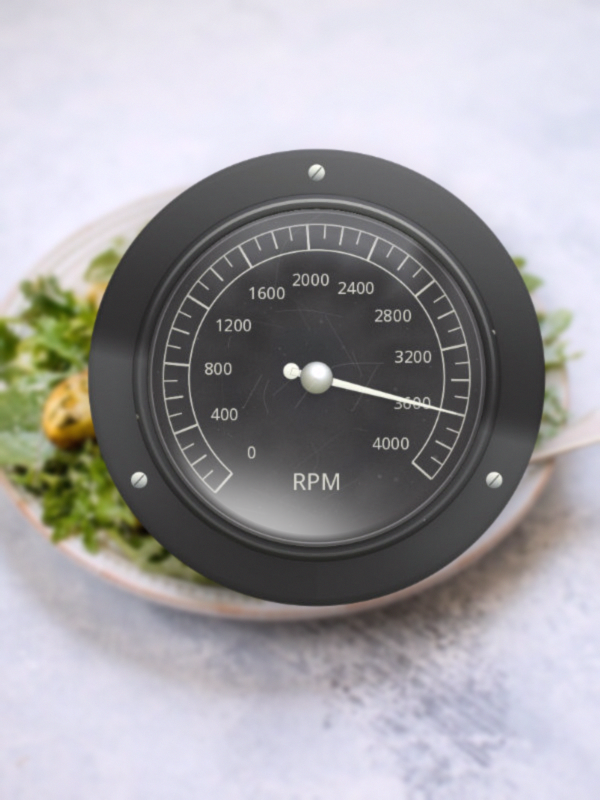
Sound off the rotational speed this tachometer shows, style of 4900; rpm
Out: 3600; rpm
